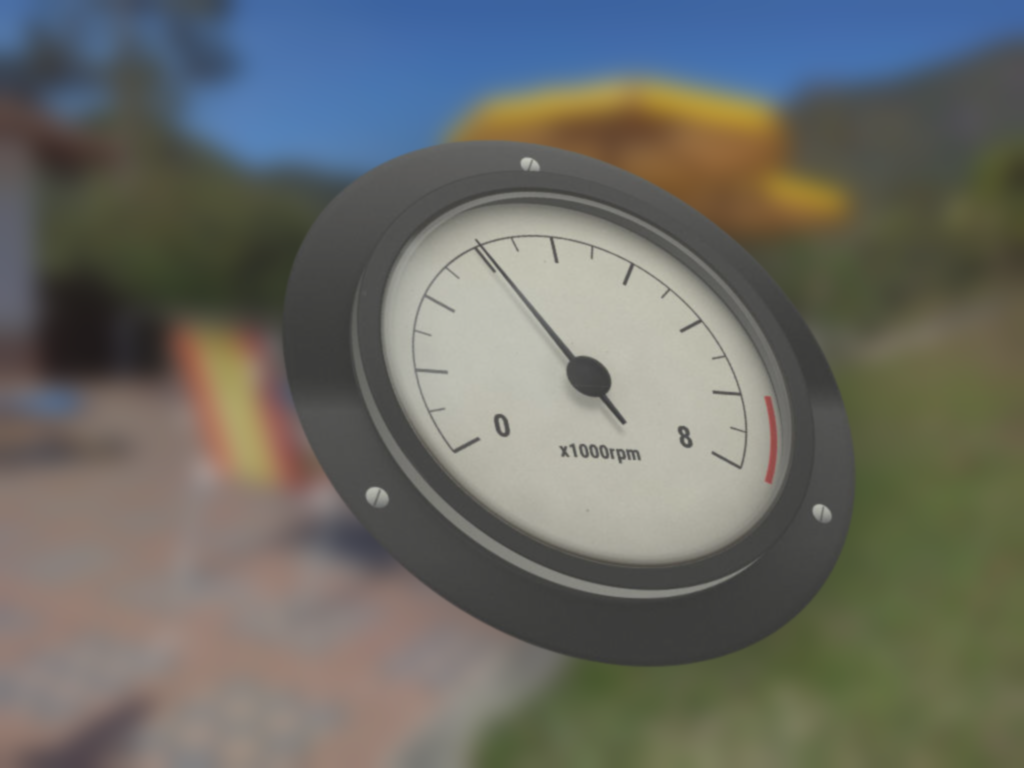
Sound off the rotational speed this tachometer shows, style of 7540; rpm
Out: 3000; rpm
